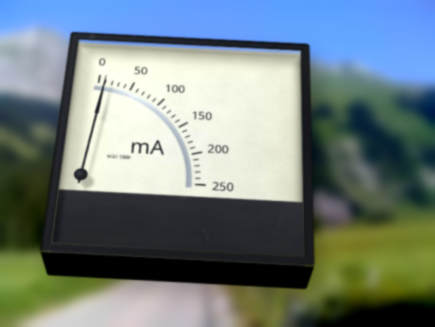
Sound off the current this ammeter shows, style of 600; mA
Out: 10; mA
